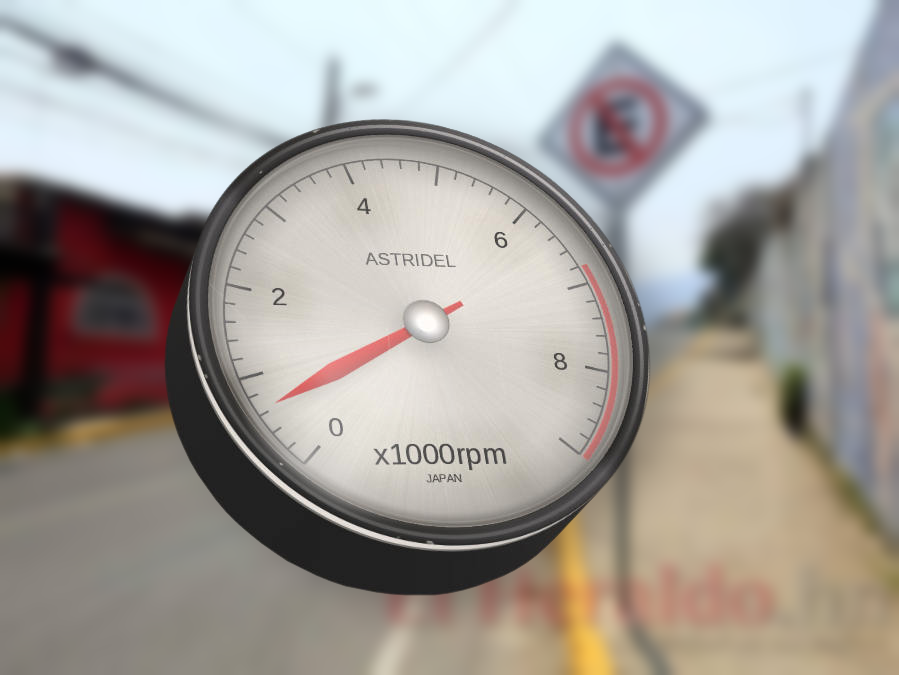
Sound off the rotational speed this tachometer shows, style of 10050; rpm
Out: 600; rpm
